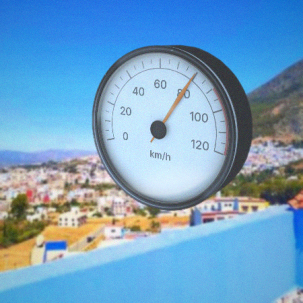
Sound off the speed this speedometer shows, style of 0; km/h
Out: 80; km/h
